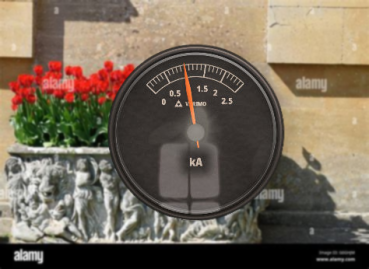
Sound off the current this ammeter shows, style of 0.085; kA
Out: 1; kA
